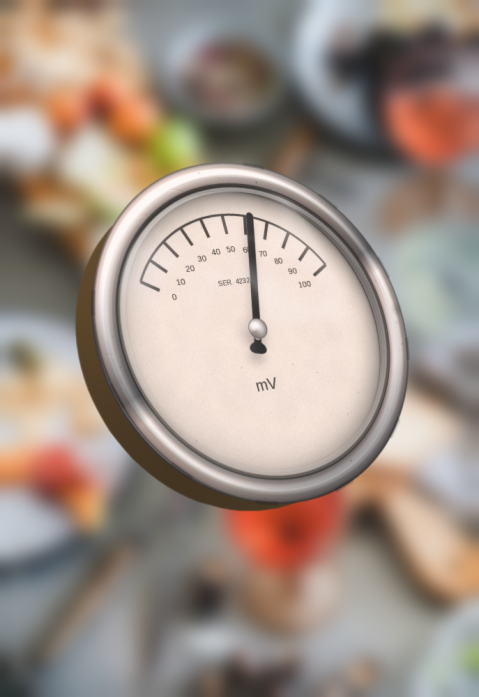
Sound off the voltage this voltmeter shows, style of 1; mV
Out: 60; mV
